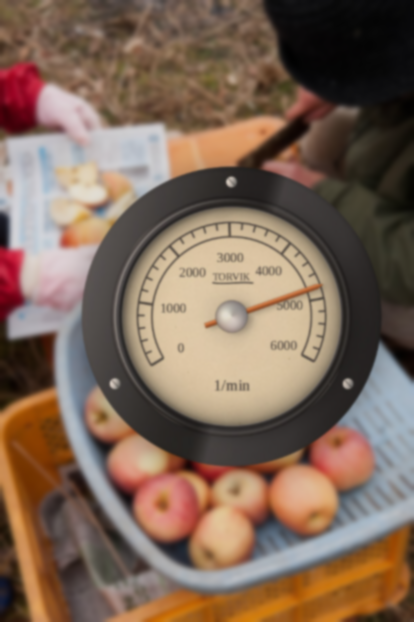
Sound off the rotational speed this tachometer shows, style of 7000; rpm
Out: 4800; rpm
